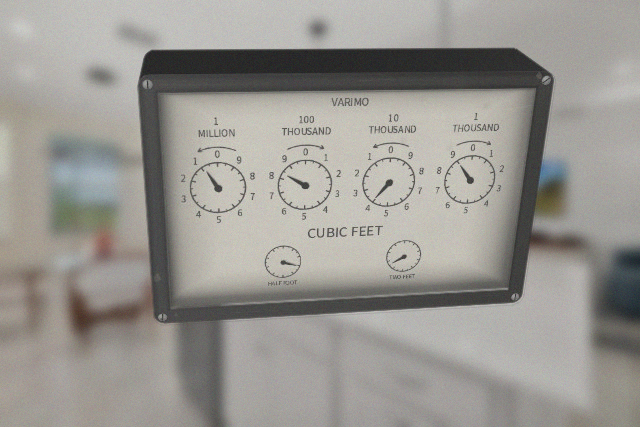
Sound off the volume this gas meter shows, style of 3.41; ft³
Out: 83900; ft³
